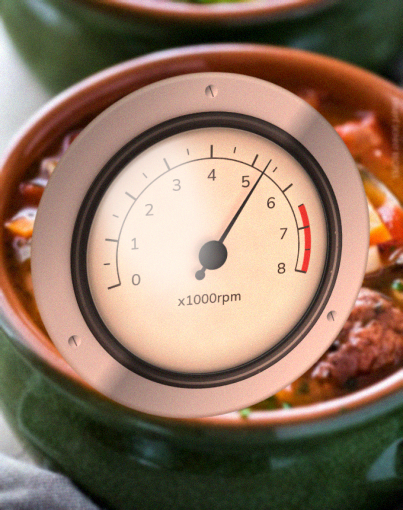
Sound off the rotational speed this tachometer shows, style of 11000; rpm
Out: 5250; rpm
